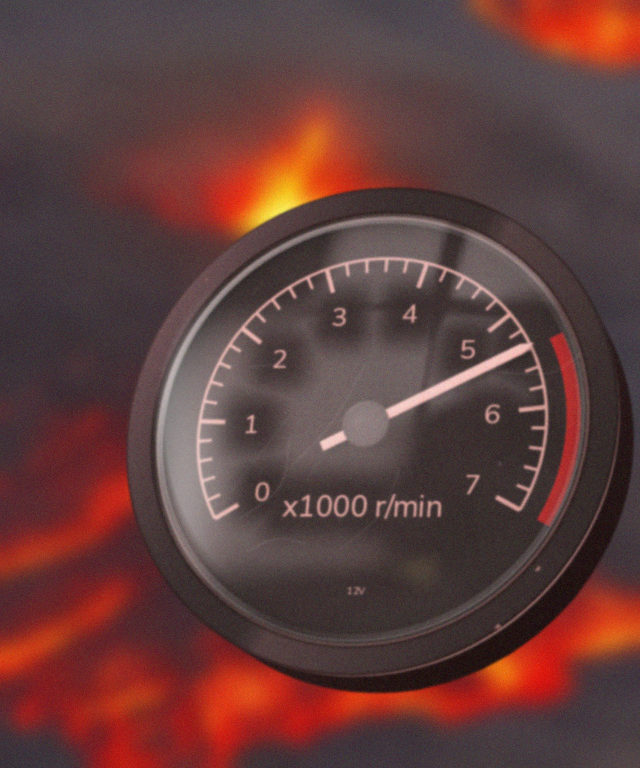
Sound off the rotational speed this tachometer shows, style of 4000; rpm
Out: 5400; rpm
